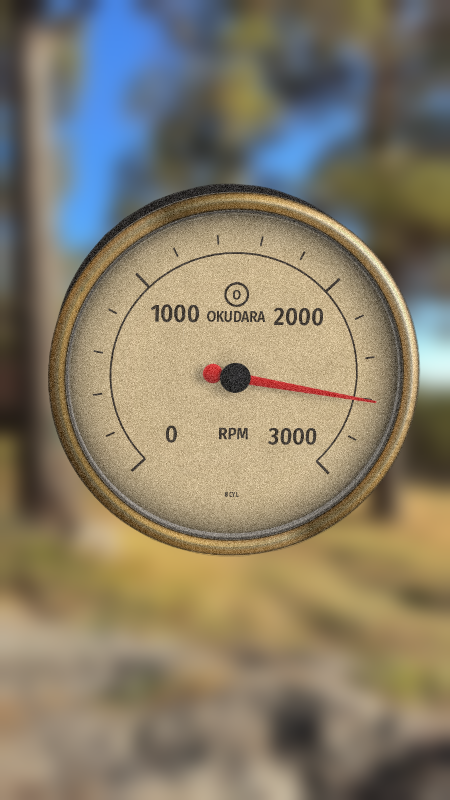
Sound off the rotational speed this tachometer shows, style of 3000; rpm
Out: 2600; rpm
